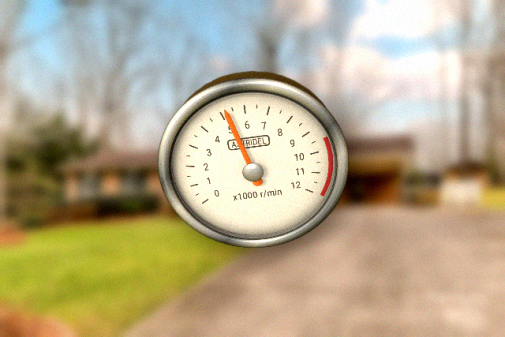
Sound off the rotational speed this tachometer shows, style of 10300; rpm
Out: 5250; rpm
